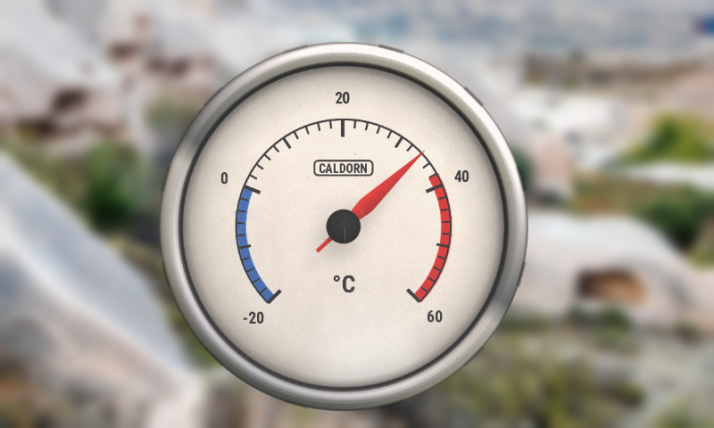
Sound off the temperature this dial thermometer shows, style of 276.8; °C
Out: 34; °C
